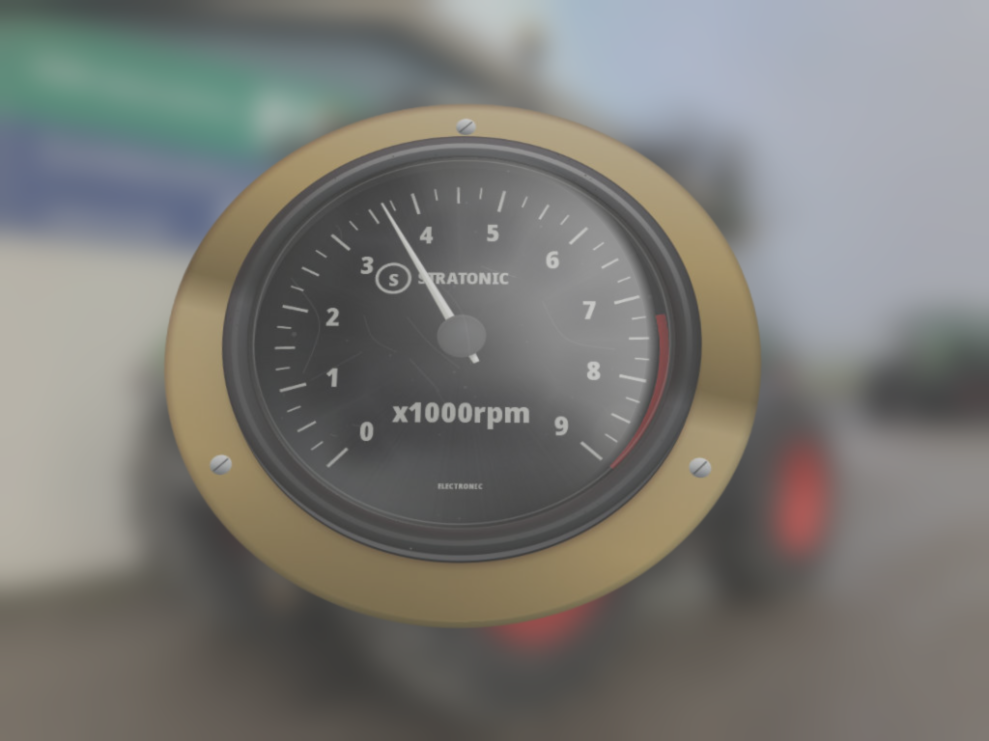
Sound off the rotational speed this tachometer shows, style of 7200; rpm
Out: 3625; rpm
